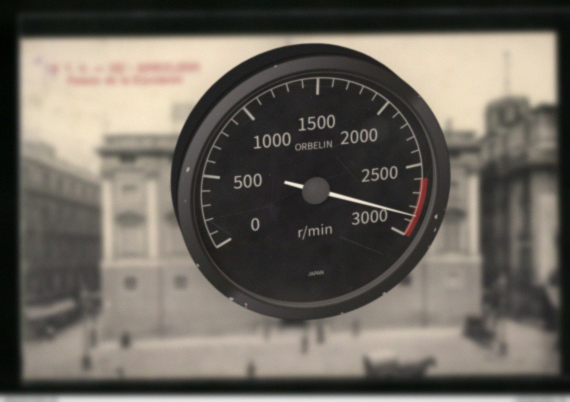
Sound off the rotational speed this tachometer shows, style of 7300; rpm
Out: 2850; rpm
